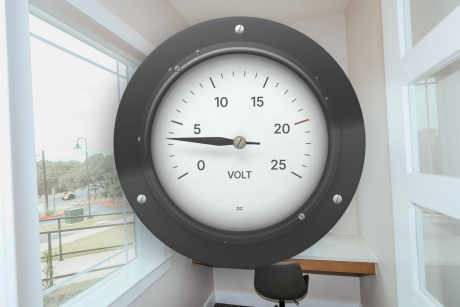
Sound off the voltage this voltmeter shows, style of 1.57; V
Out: 3.5; V
